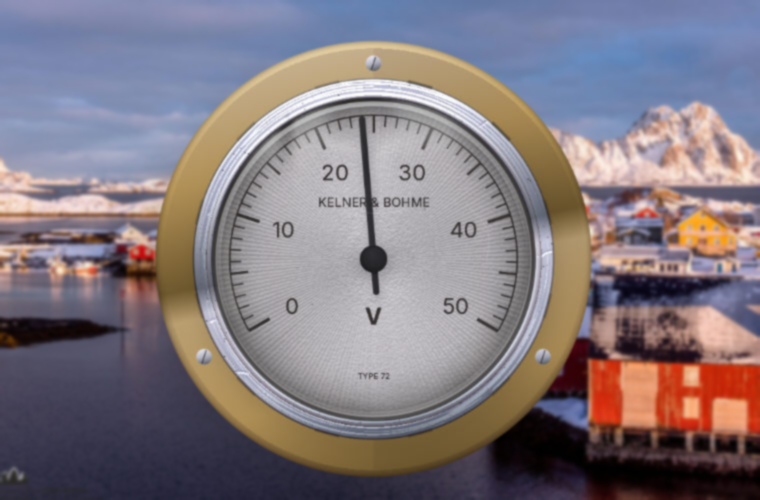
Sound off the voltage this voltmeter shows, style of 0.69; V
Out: 24; V
